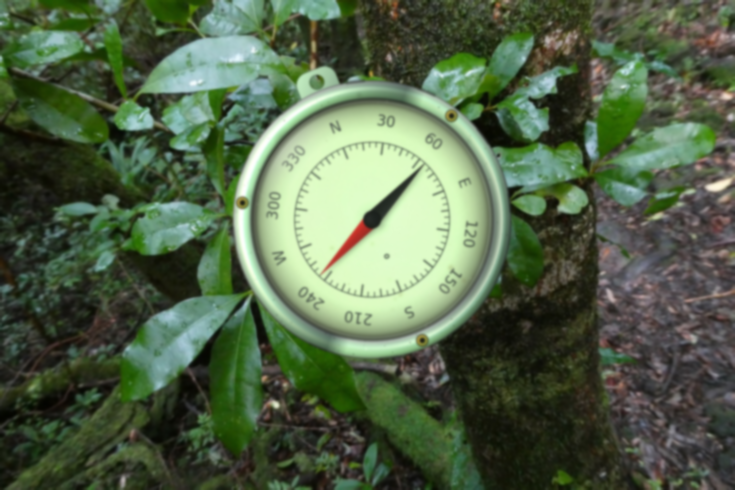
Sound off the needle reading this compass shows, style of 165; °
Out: 245; °
